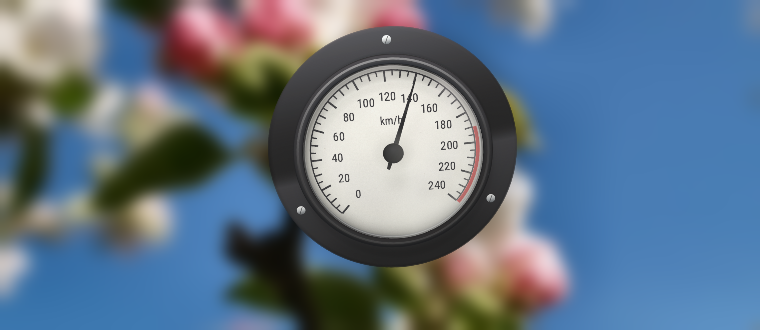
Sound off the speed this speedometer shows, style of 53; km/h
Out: 140; km/h
